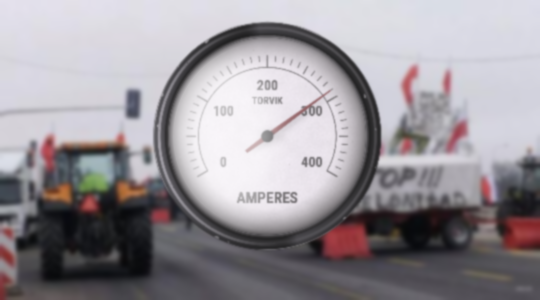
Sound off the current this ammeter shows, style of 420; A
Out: 290; A
